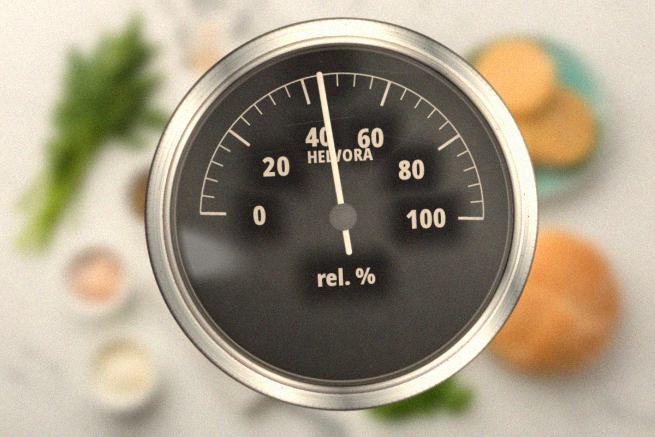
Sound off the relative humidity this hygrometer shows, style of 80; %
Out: 44; %
